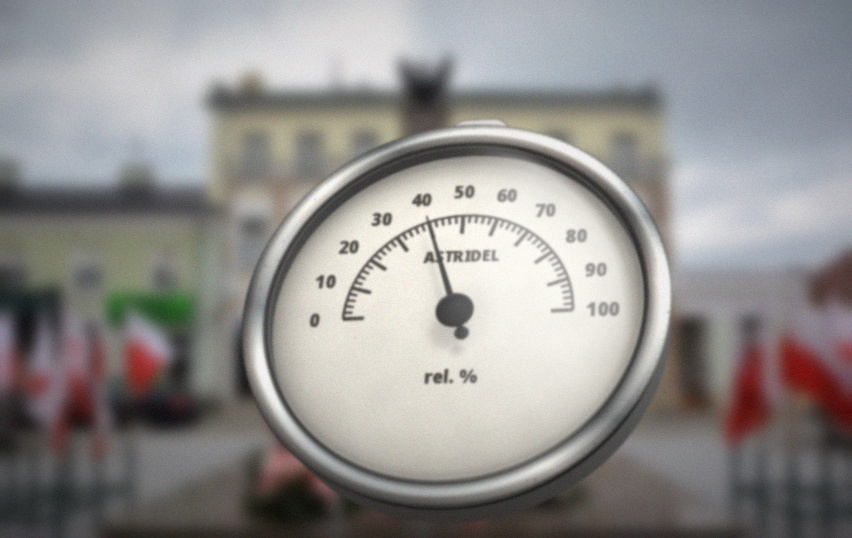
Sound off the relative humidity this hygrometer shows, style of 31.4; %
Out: 40; %
